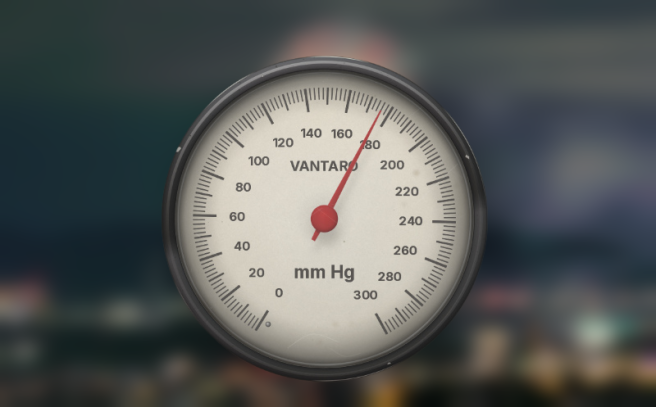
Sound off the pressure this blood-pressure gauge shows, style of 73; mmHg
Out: 176; mmHg
